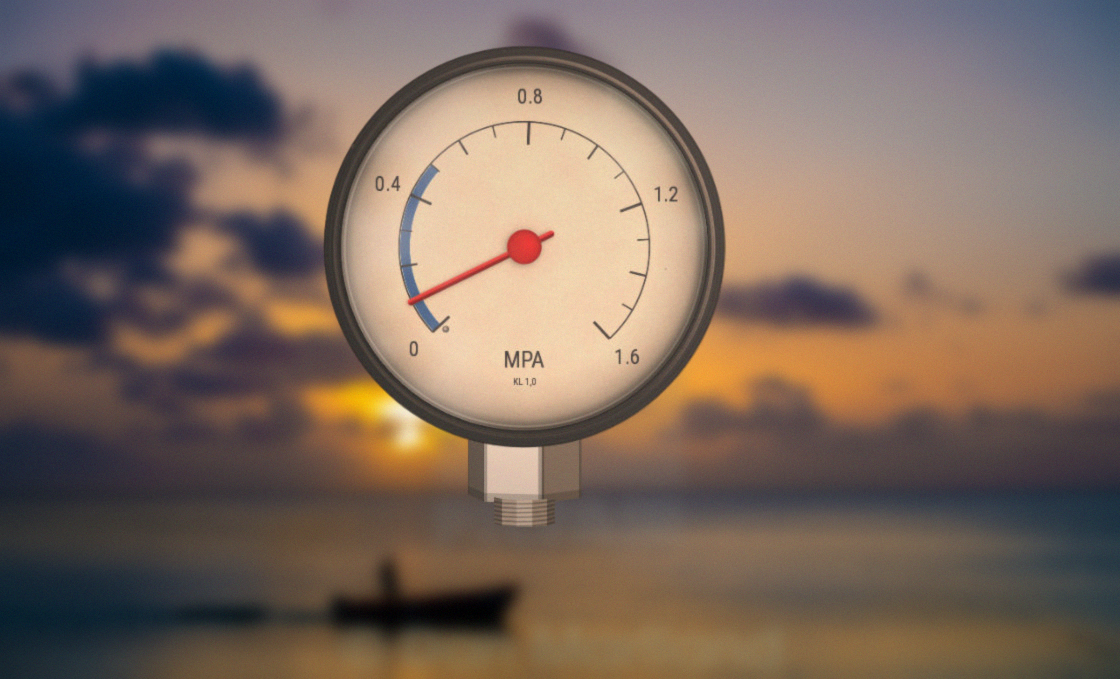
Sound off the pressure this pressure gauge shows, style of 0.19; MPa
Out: 0.1; MPa
